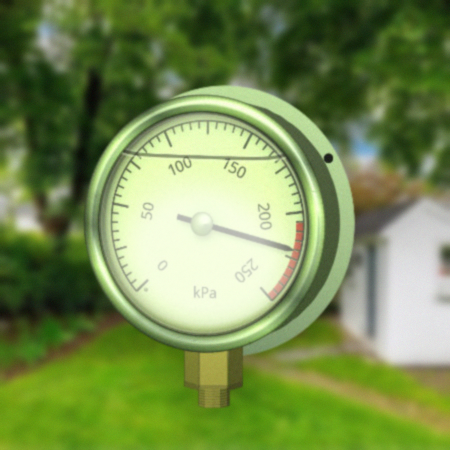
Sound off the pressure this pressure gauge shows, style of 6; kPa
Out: 220; kPa
